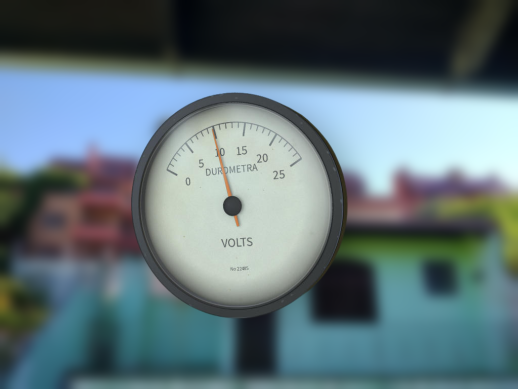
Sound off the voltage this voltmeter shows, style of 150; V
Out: 10; V
